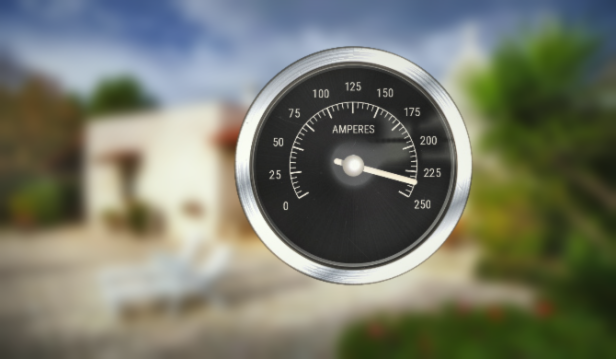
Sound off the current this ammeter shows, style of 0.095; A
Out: 235; A
